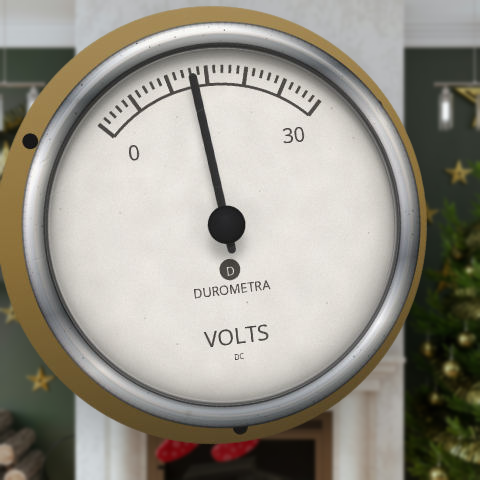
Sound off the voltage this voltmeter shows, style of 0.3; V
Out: 13; V
